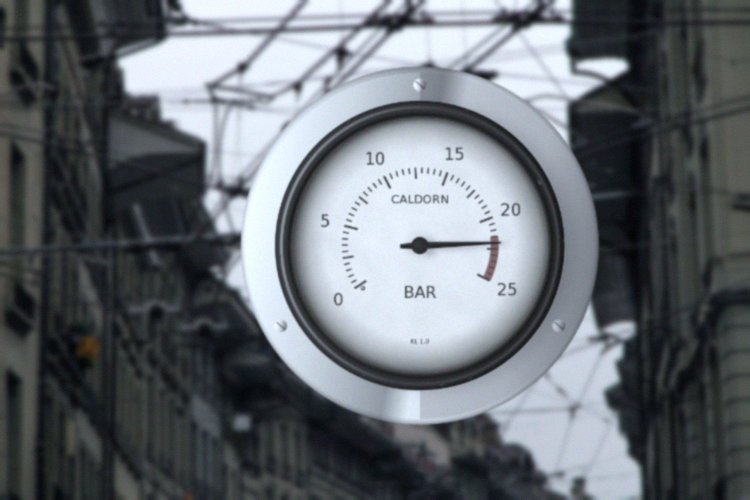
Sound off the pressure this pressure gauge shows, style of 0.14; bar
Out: 22; bar
